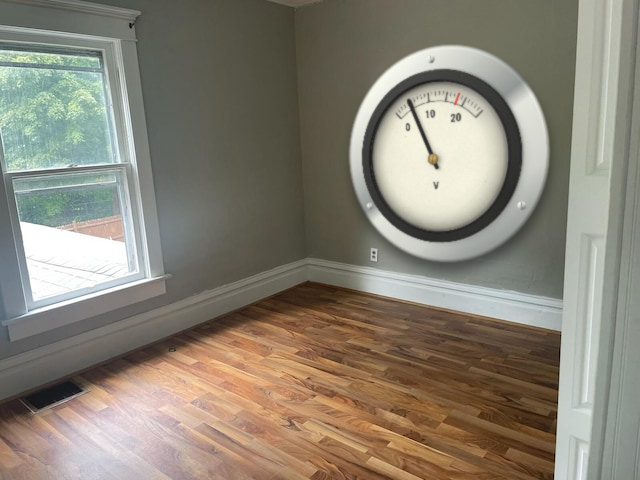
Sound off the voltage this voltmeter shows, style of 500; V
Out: 5; V
